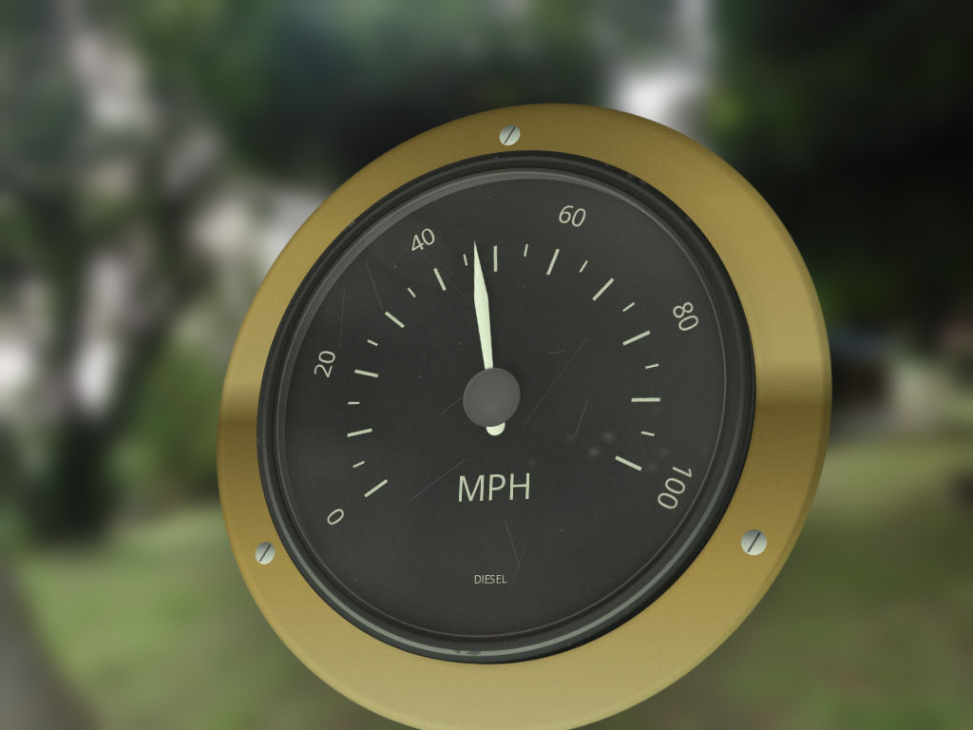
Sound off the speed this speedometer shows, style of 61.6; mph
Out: 47.5; mph
